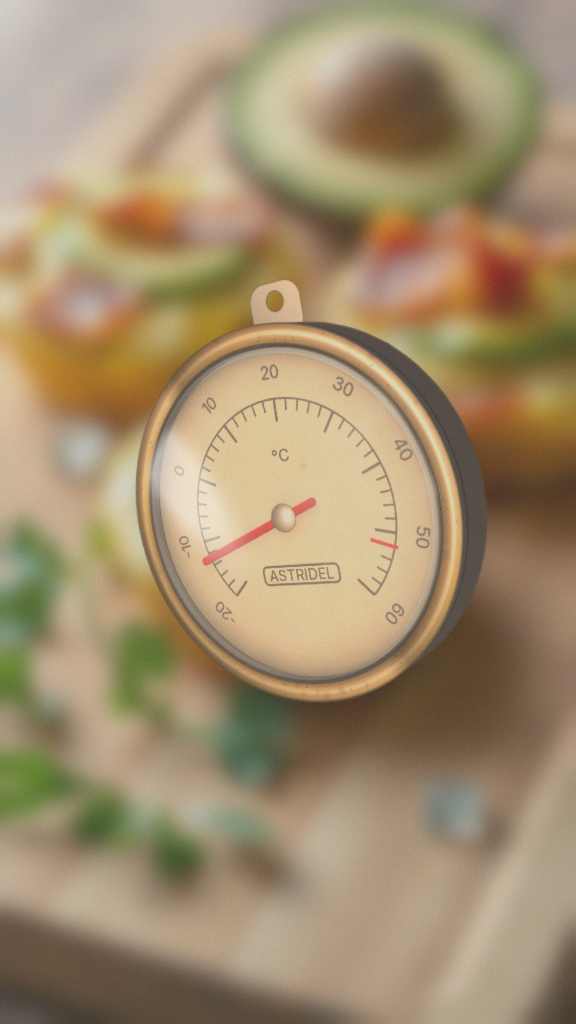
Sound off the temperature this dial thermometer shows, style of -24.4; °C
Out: -13; °C
